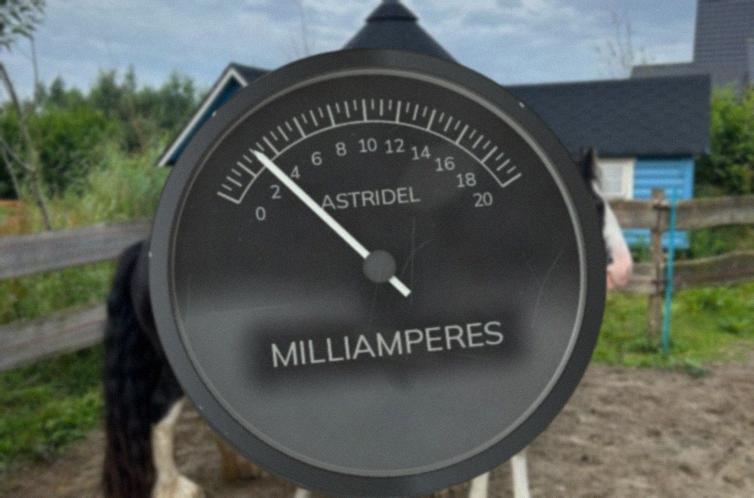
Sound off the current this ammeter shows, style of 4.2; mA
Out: 3; mA
